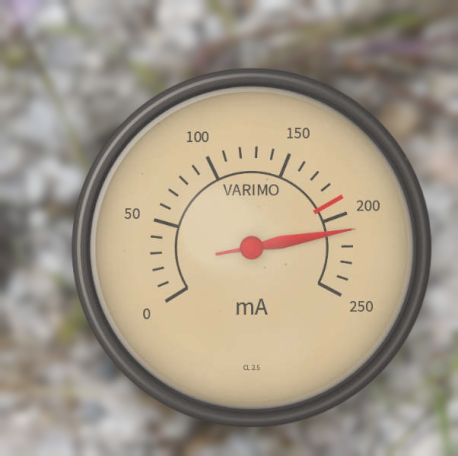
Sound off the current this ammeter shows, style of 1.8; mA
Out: 210; mA
